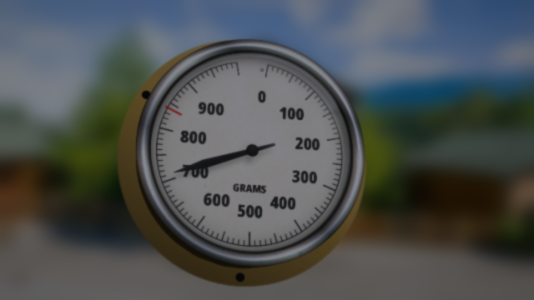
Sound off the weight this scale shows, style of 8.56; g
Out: 710; g
